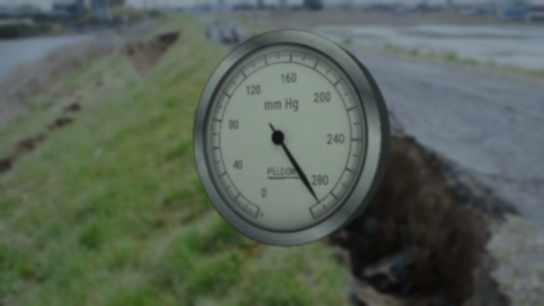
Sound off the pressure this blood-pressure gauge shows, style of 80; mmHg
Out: 290; mmHg
